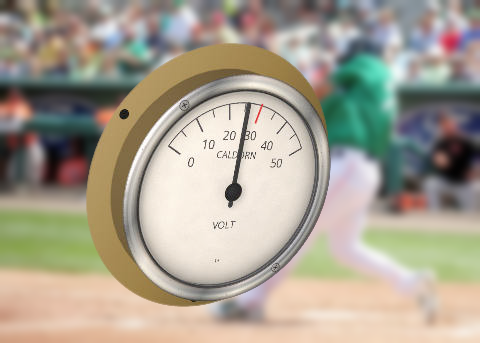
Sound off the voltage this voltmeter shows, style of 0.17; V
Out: 25; V
